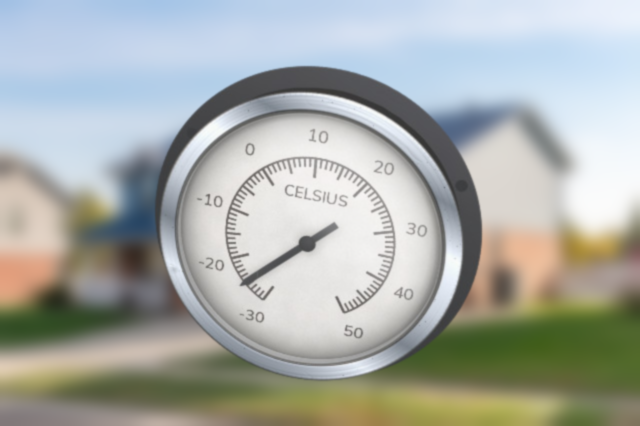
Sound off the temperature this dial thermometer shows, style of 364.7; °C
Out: -25; °C
